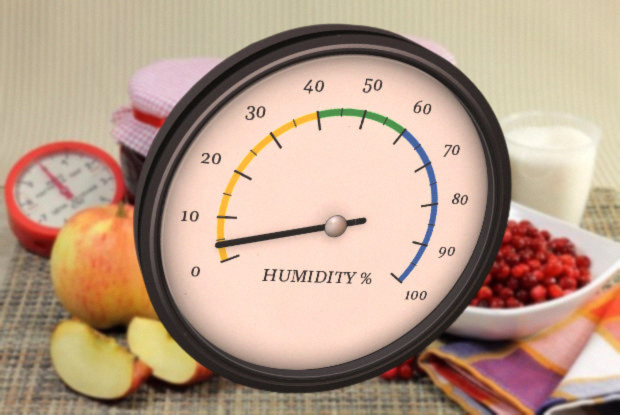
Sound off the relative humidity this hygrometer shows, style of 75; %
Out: 5; %
